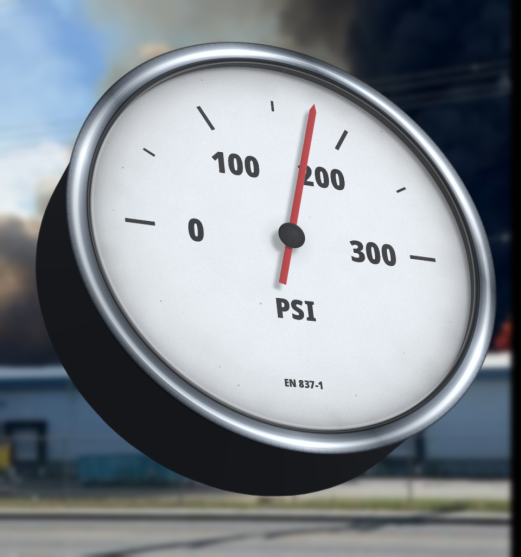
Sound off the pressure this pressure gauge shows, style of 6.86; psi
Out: 175; psi
